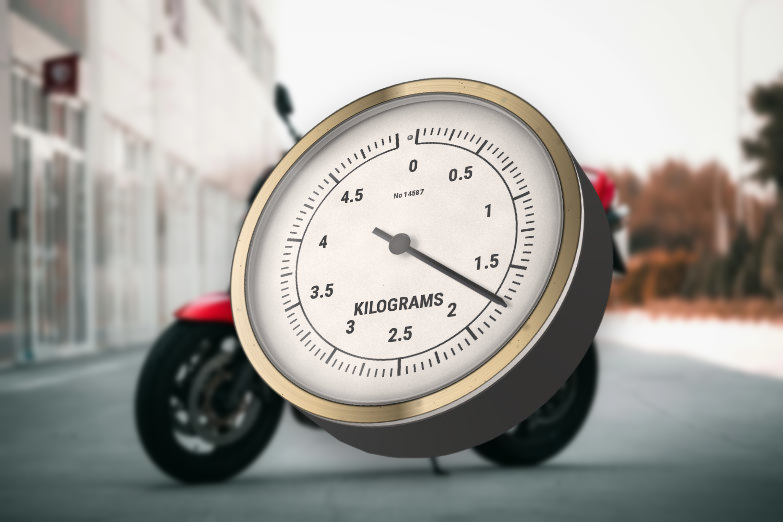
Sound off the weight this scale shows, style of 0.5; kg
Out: 1.75; kg
